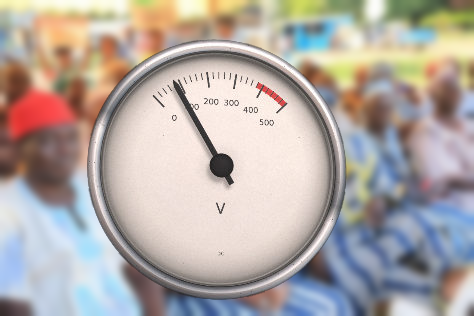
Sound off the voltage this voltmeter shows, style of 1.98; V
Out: 80; V
